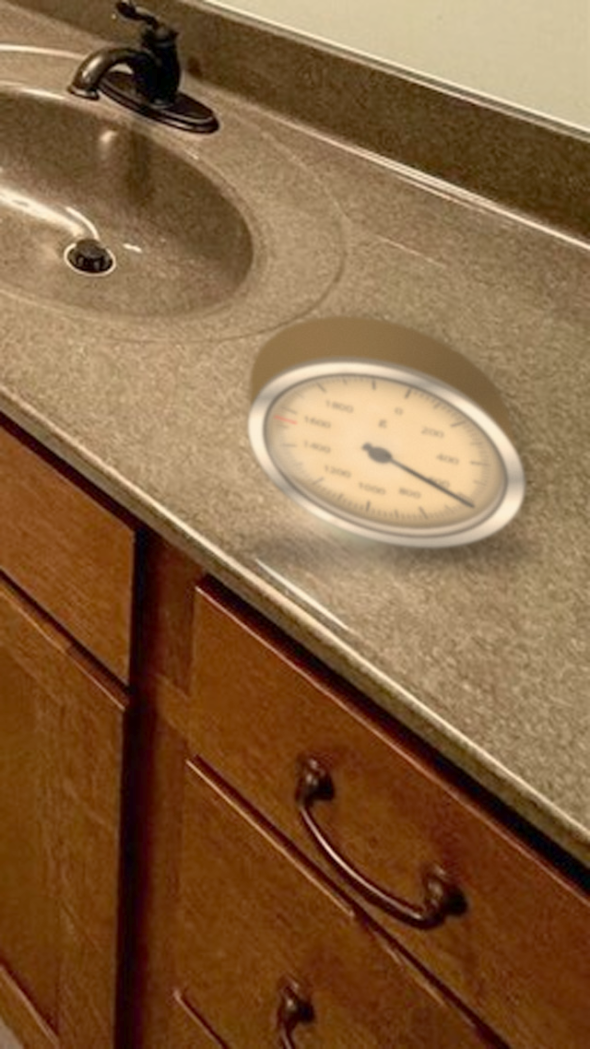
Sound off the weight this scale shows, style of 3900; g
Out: 600; g
